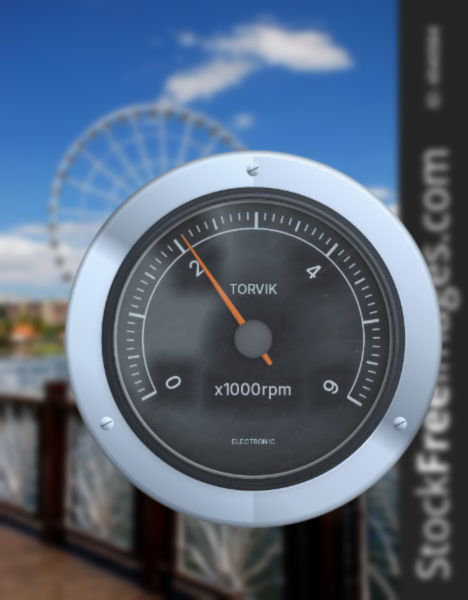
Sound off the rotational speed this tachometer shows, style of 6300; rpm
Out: 2100; rpm
